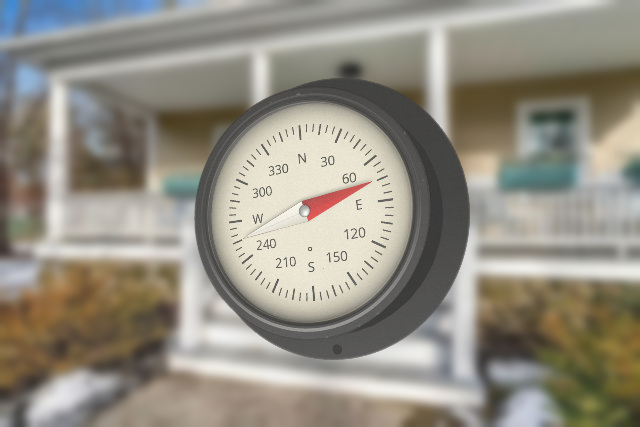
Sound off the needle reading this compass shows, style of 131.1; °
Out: 75; °
